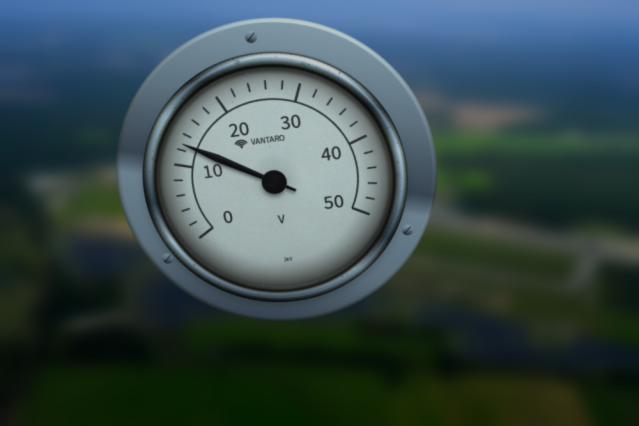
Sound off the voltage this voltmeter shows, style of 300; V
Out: 13; V
